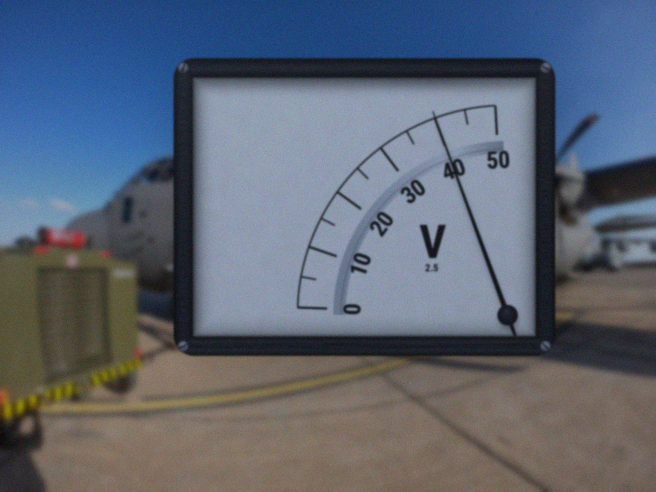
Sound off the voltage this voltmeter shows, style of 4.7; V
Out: 40; V
